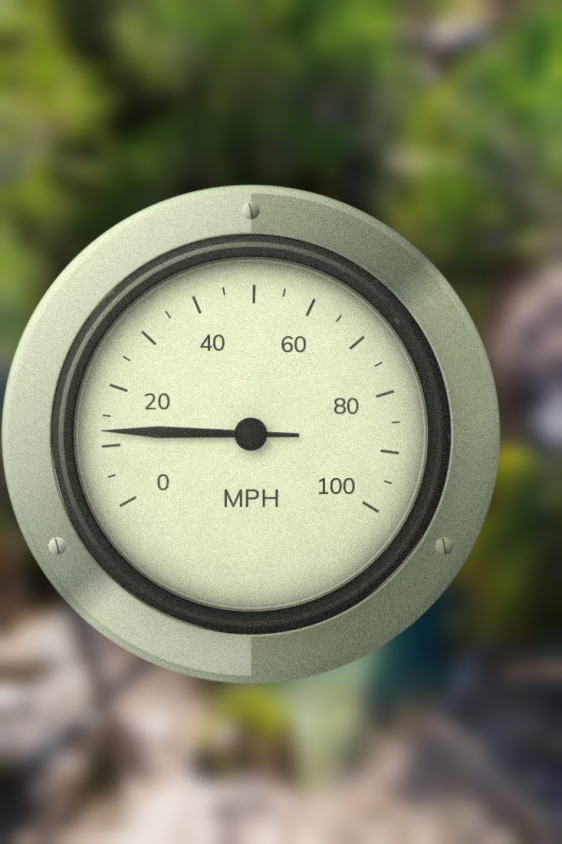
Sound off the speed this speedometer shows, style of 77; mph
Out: 12.5; mph
